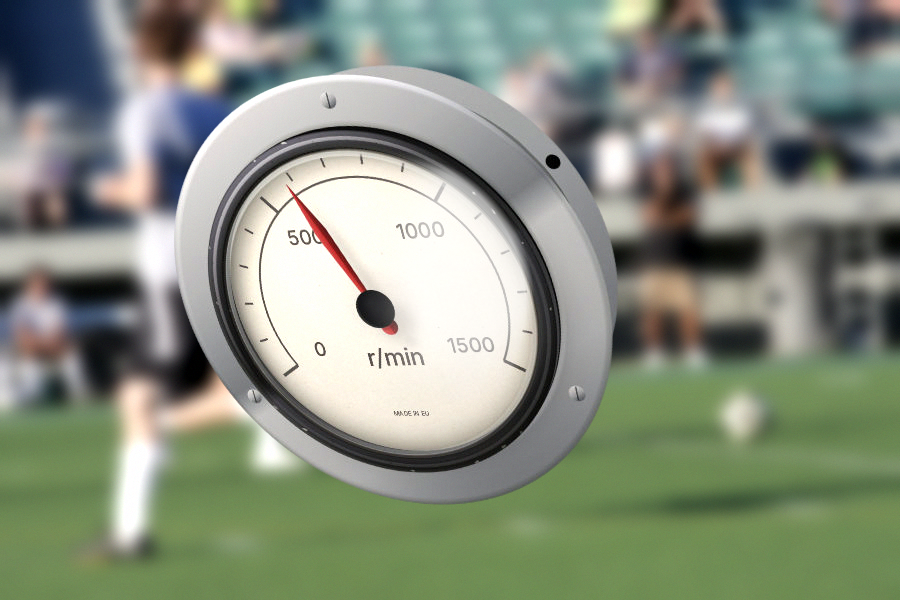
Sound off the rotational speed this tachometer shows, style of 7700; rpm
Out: 600; rpm
